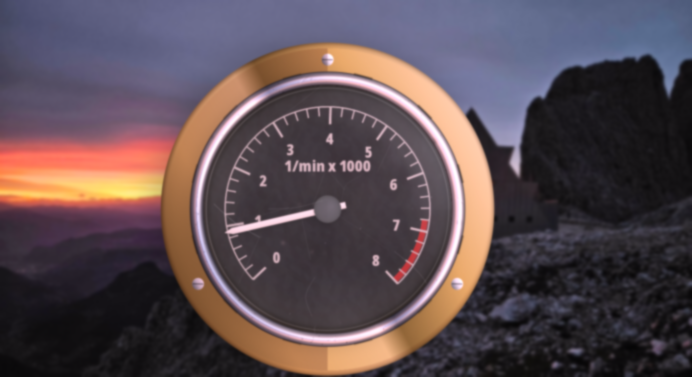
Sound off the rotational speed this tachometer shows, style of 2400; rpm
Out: 900; rpm
